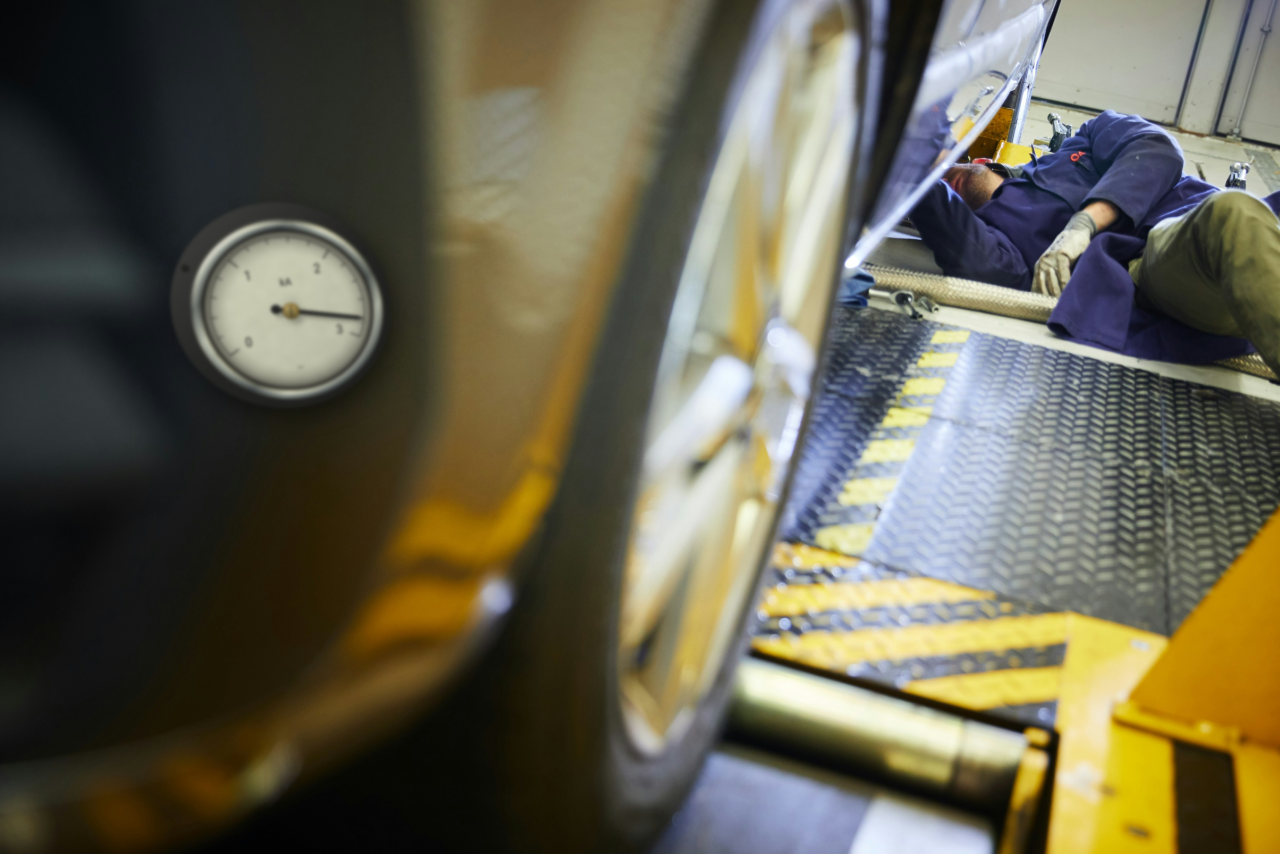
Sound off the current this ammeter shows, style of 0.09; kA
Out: 2.8; kA
